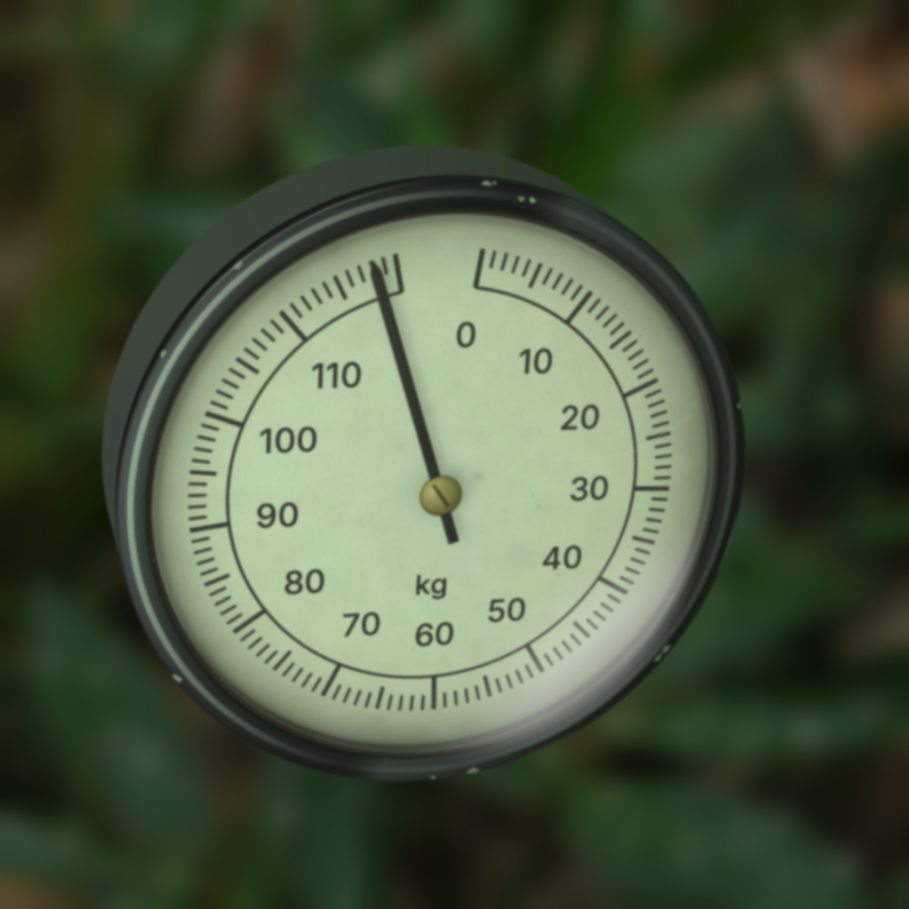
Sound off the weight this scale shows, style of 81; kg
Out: 118; kg
